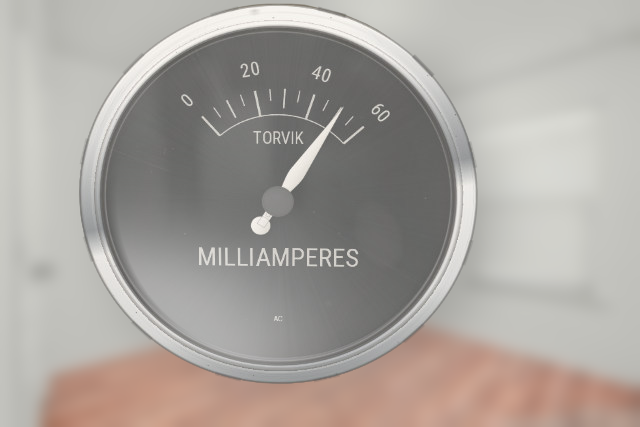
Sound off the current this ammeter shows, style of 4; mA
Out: 50; mA
